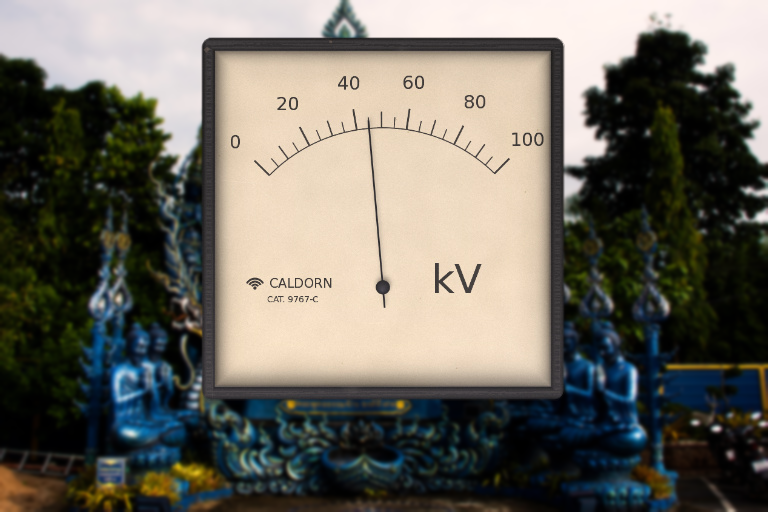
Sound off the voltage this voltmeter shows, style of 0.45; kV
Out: 45; kV
